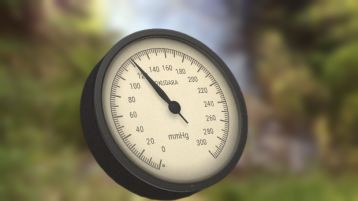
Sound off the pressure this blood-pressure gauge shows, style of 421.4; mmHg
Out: 120; mmHg
